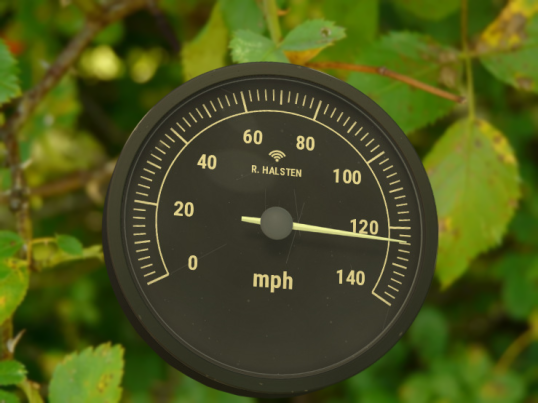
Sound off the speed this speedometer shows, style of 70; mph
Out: 124; mph
